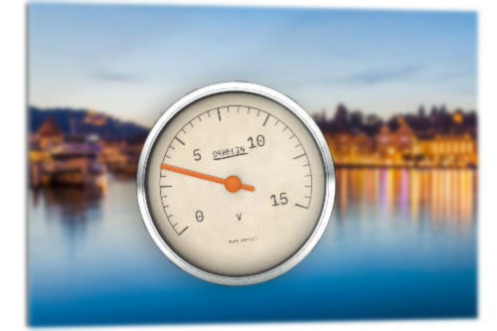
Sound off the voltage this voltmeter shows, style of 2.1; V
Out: 3.5; V
